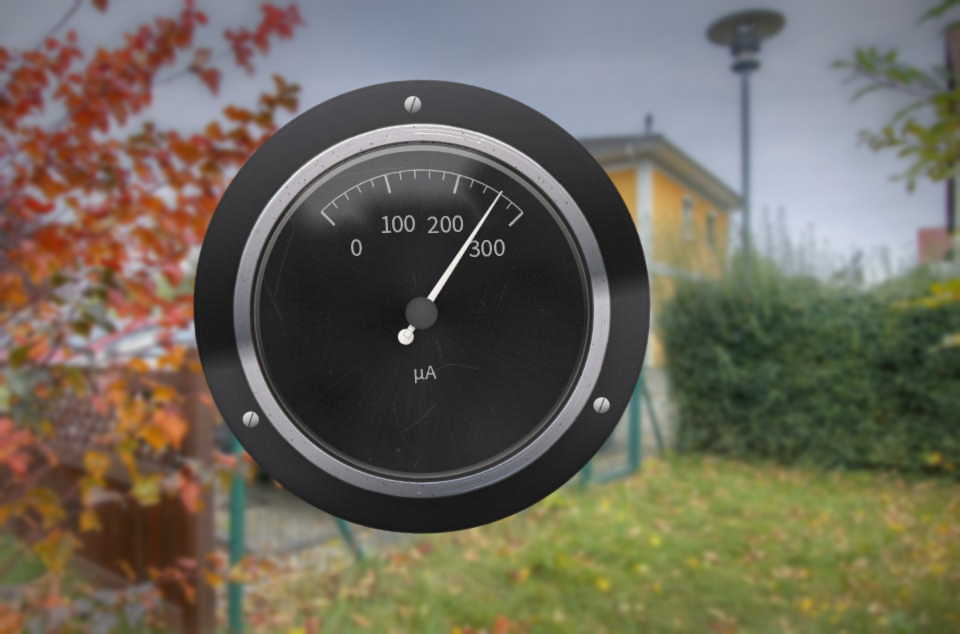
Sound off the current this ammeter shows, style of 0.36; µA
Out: 260; µA
